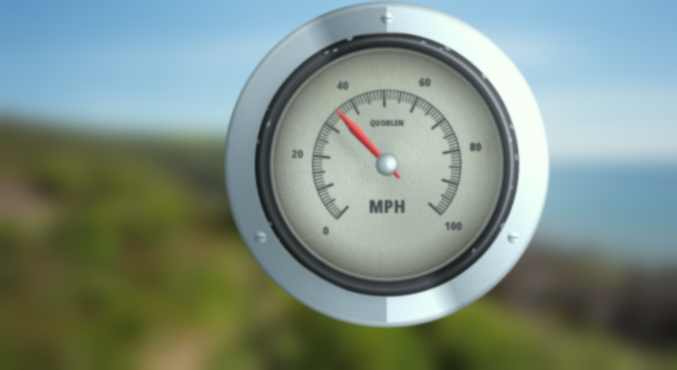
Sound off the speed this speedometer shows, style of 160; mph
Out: 35; mph
